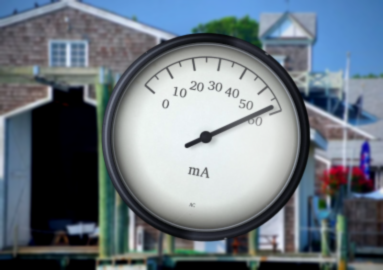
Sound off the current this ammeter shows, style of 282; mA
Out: 57.5; mA
